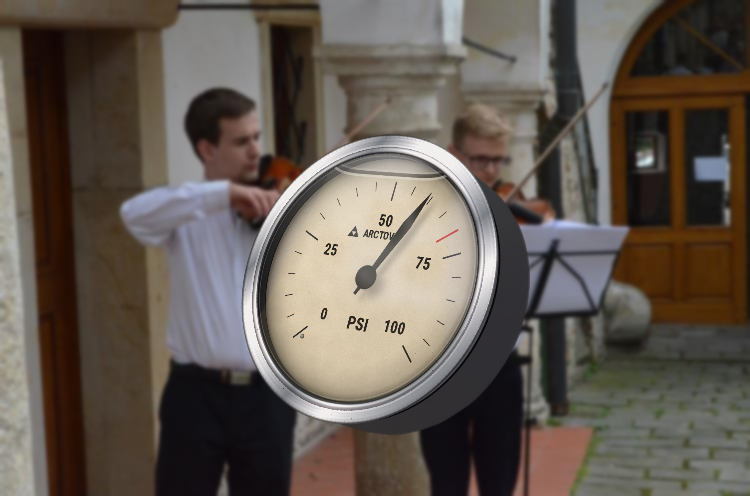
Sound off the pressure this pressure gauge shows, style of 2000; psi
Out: 60; psi
